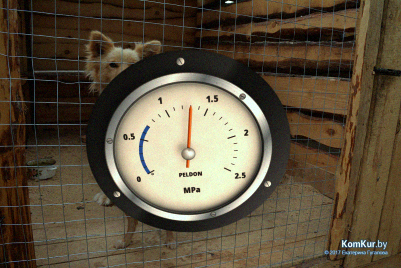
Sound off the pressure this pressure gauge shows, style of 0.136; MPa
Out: 1.3; MPa
